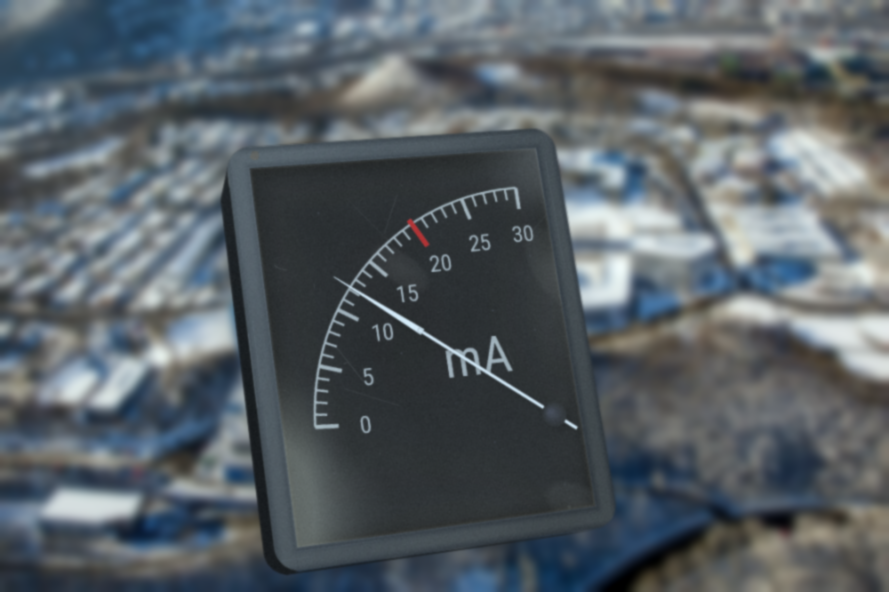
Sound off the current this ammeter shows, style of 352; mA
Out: 12; mA
